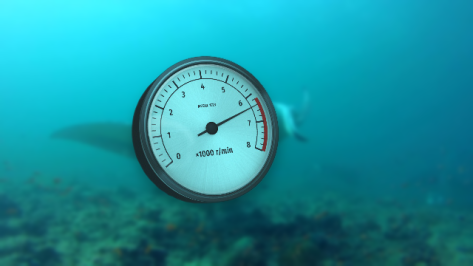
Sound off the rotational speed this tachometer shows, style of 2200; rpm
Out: 6400; rpm
